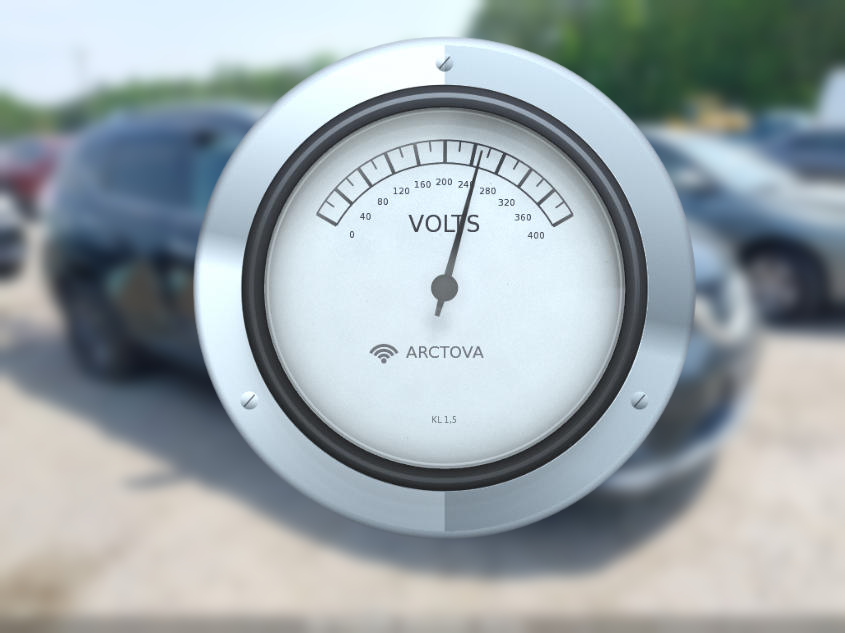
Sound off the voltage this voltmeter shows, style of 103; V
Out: 250; V
